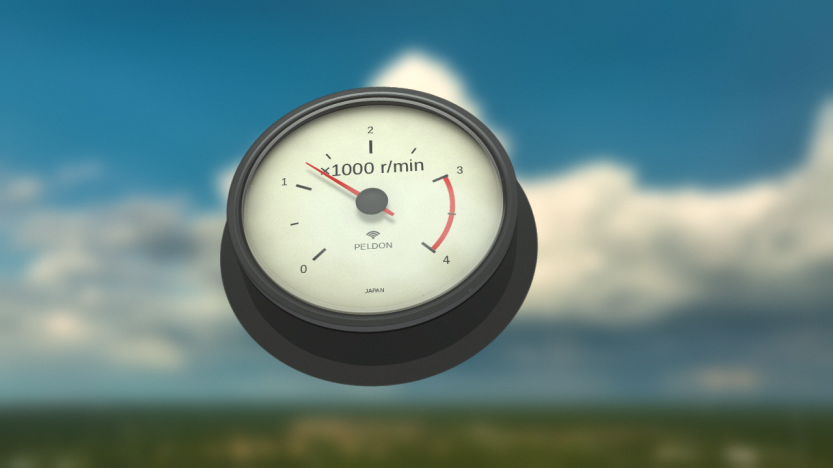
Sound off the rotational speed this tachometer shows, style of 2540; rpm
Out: 1250; rpm
